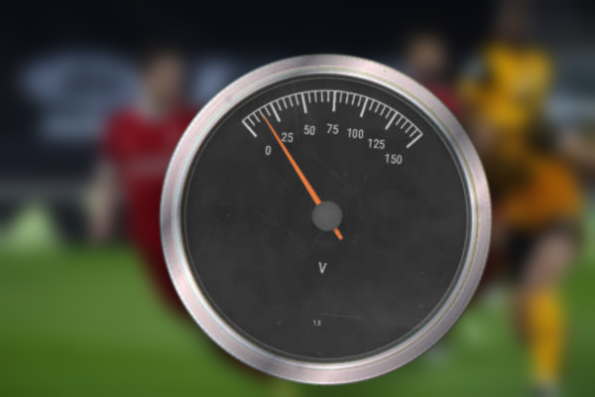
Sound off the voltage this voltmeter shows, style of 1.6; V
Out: 15; V
